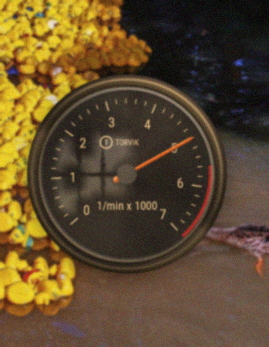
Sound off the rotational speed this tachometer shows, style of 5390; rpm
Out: 5000; rpm
